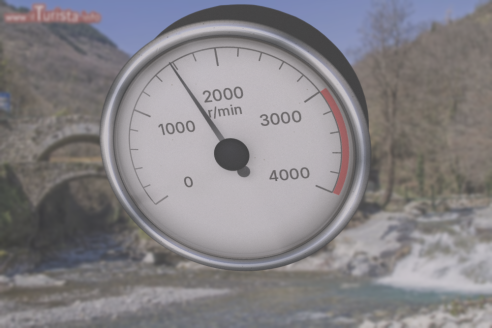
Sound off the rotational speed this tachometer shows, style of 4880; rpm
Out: 1600; rpm
